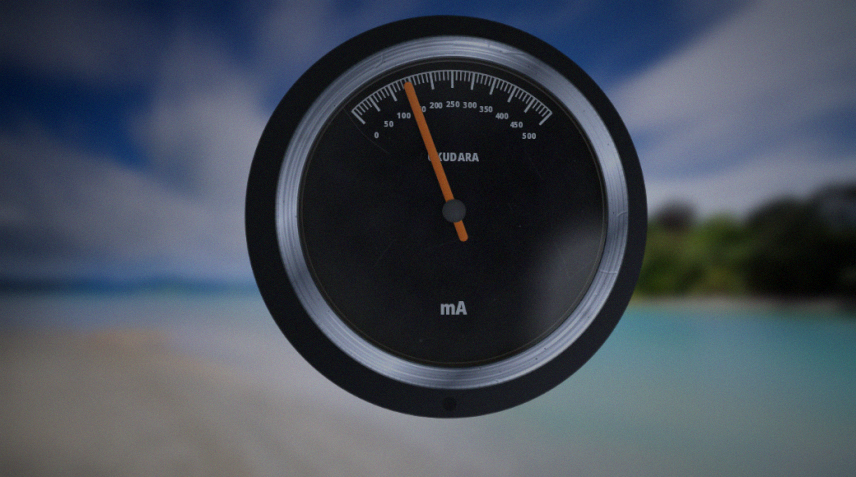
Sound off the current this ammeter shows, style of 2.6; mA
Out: 140; mA
